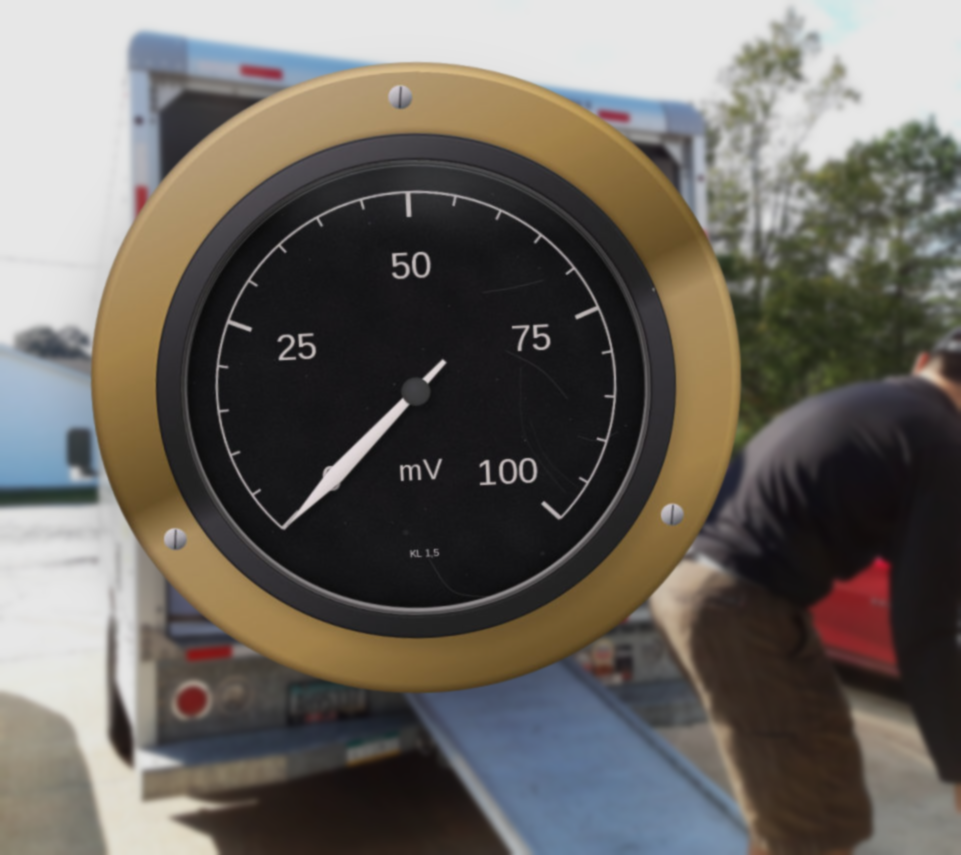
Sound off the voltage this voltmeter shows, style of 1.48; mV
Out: 0; mV
